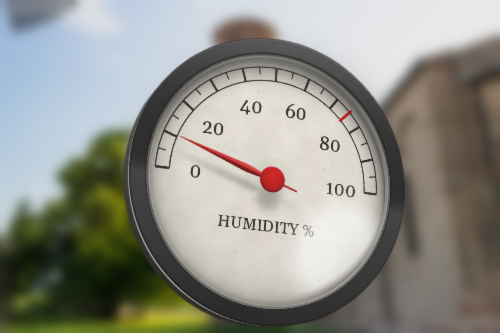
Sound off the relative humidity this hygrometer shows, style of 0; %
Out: 10; %
